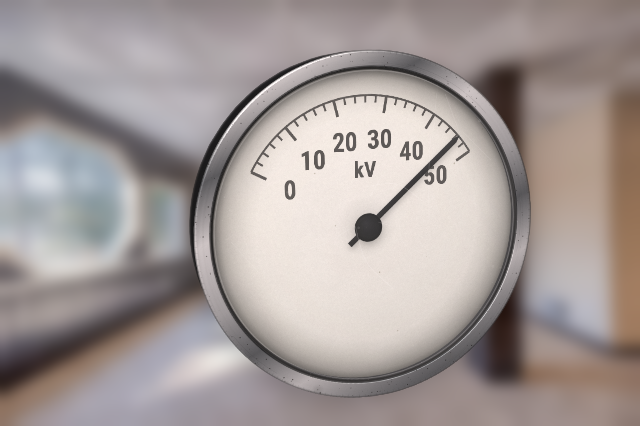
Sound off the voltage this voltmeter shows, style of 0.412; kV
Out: 46; kV
